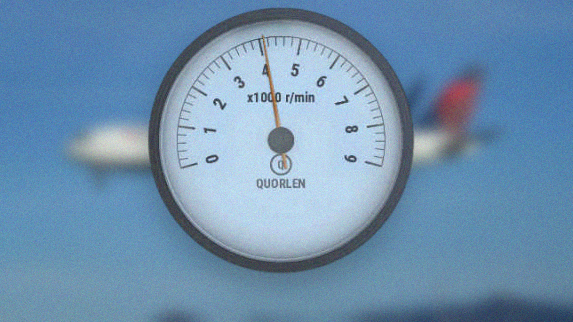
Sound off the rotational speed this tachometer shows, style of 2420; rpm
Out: 4100; rpm
